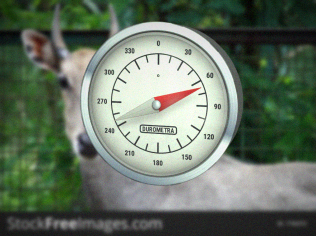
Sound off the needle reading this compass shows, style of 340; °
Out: 67.5; °
